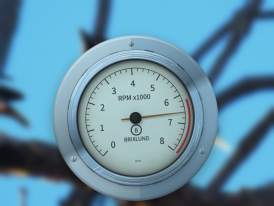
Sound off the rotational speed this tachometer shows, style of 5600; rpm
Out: 6600; rpm
